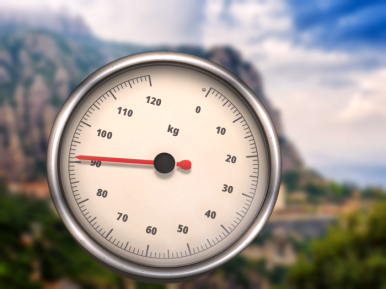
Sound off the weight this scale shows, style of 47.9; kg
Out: 91; kg
